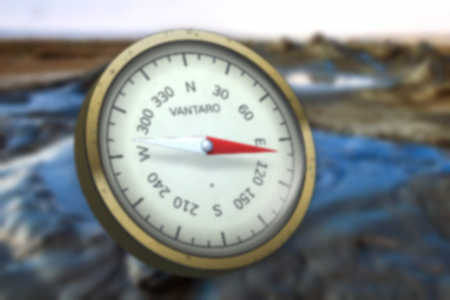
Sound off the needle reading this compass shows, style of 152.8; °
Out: 100; °
